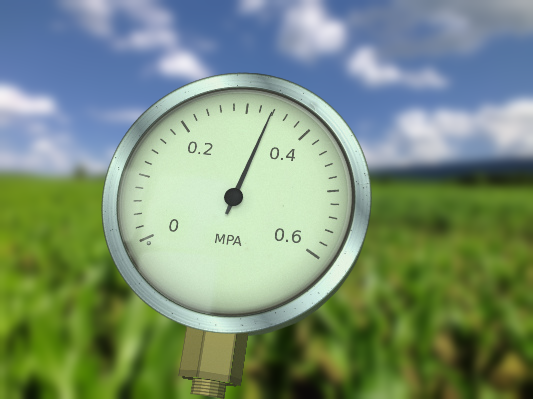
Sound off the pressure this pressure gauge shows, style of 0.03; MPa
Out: 0.34; MPa
